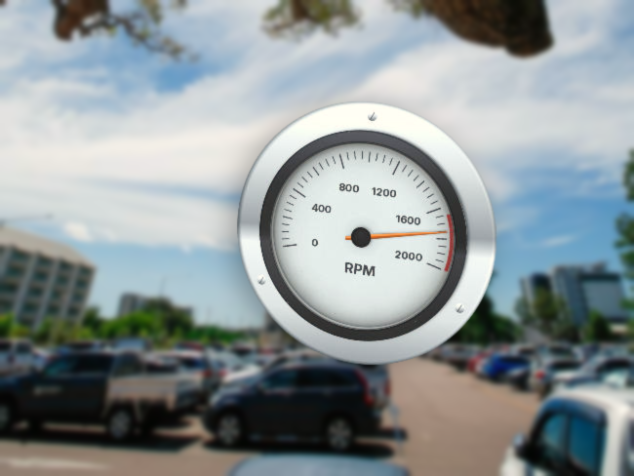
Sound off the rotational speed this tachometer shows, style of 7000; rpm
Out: 1750; rpm
